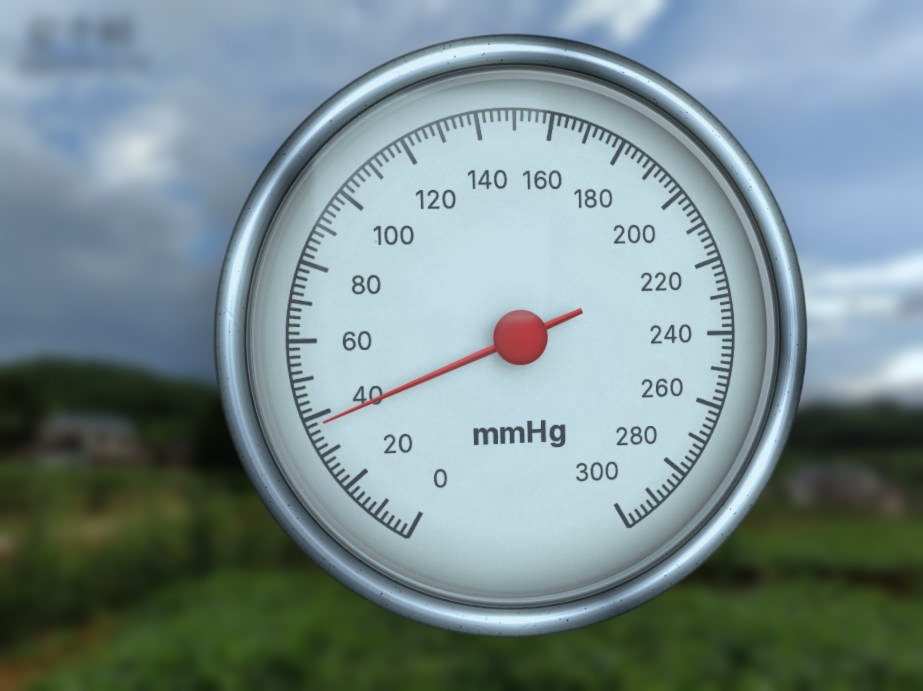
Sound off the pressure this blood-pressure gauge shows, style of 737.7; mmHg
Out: 38; mmHg
